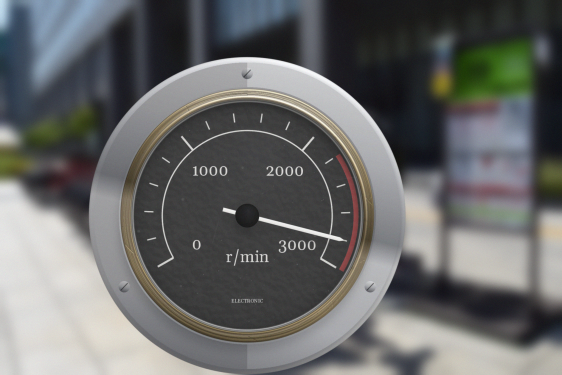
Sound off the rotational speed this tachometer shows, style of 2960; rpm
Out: 2800; rpm
